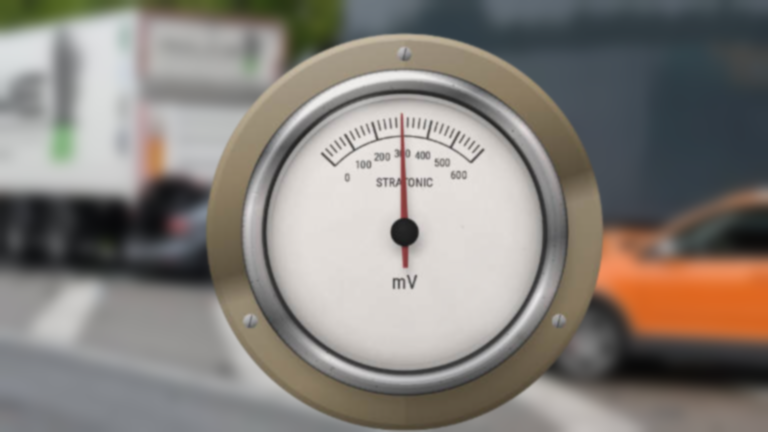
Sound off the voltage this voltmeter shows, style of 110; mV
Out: 300; mV
